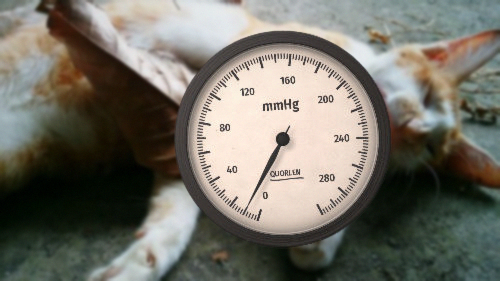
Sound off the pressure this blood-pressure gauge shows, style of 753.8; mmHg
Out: 10; mmHg
